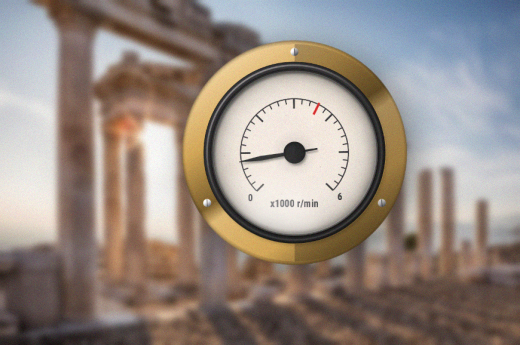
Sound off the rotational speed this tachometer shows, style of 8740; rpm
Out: 800; rpm
